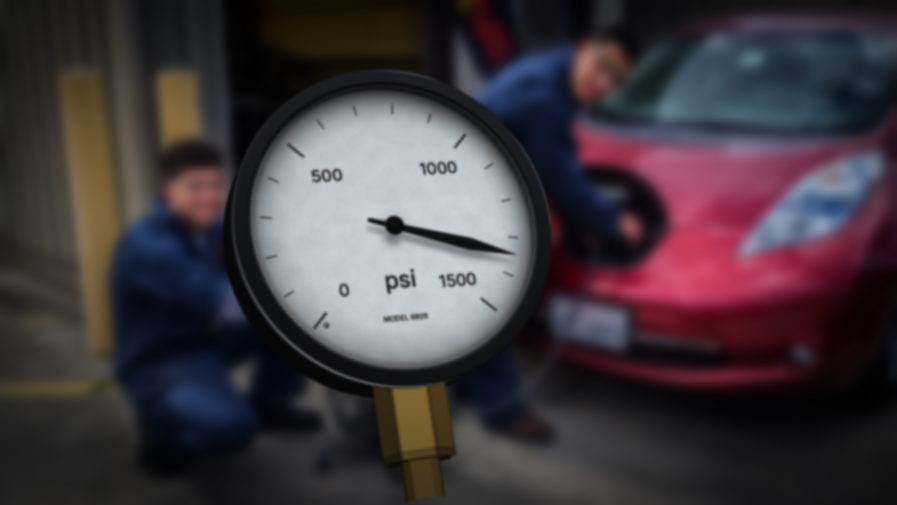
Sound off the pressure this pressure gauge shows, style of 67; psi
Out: 1350; psi
